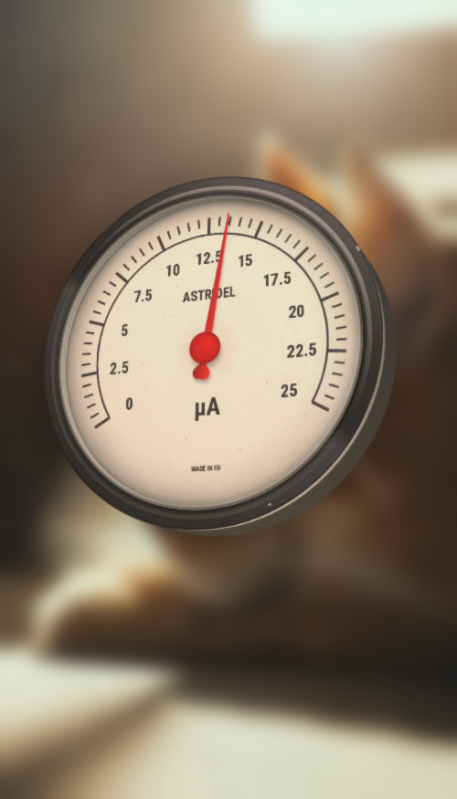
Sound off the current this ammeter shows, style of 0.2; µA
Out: 13.5; µA
